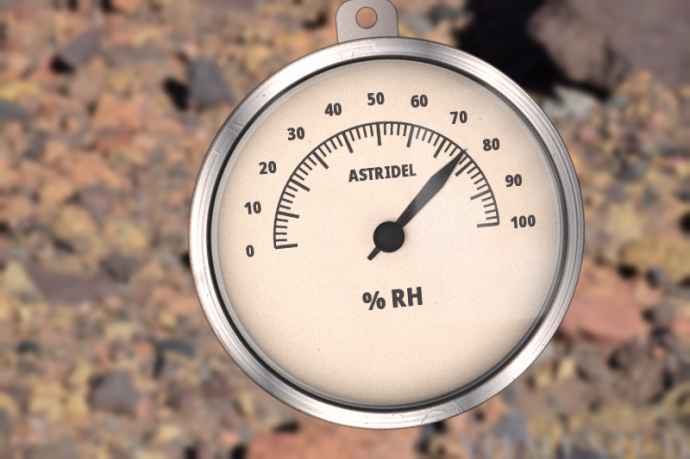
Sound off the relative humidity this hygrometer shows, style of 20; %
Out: 76; %
